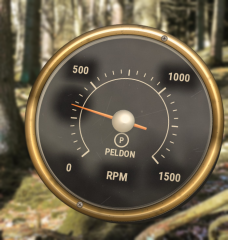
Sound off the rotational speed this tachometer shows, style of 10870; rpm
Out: 325; rpm
